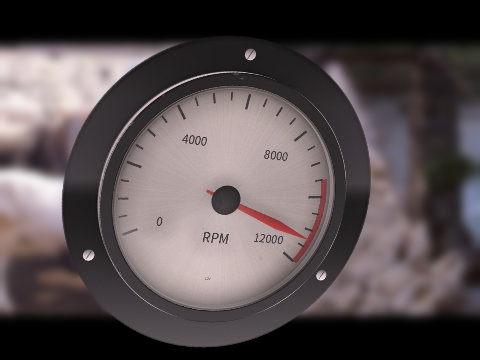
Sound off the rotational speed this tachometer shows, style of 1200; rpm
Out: 11250; rpm
